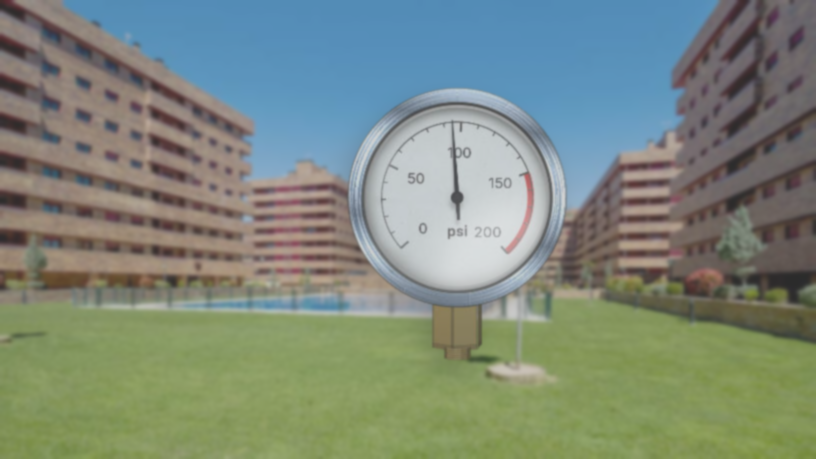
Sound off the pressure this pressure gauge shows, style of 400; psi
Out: 95; psi
